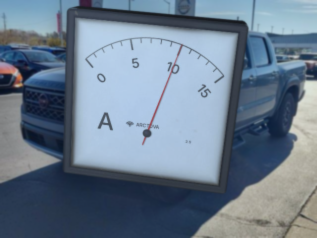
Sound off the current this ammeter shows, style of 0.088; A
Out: 10; A
